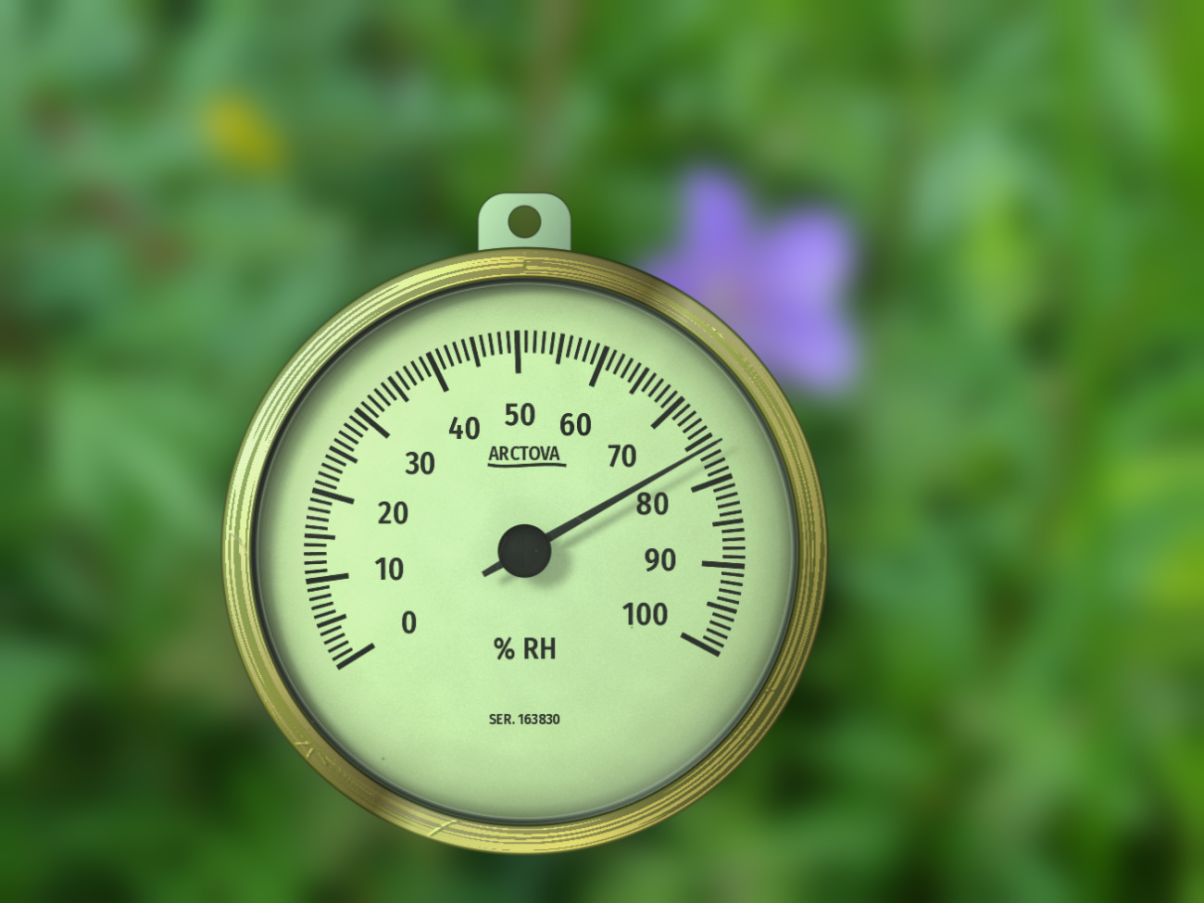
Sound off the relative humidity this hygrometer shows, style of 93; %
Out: 76; %
